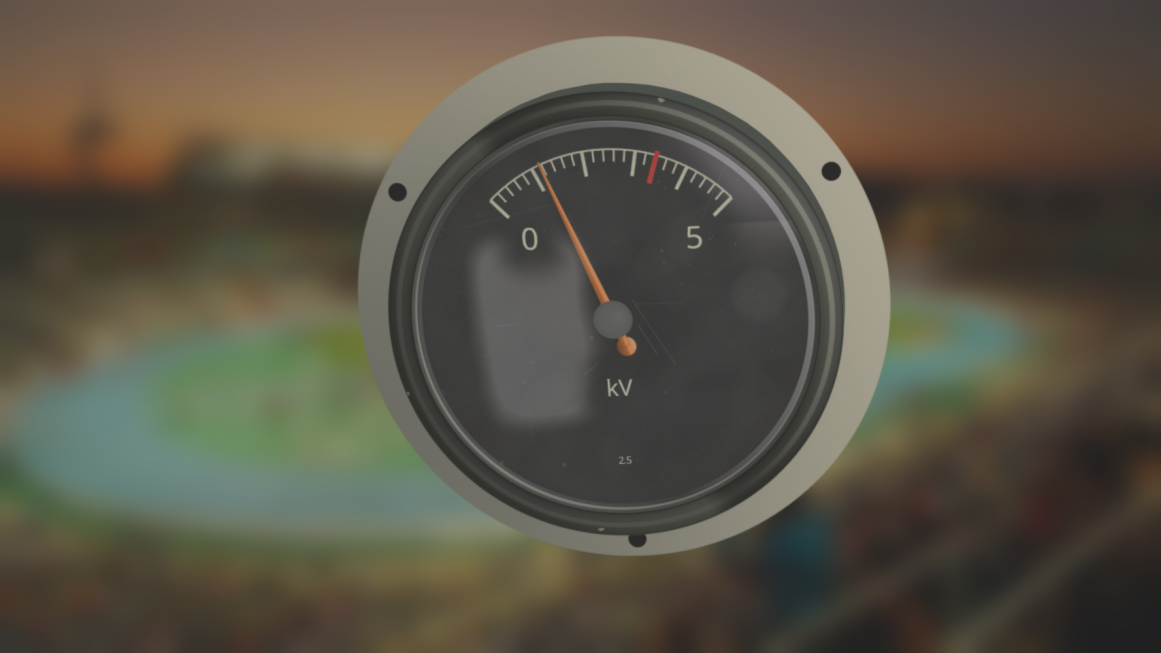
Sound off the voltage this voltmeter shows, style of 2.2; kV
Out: 1.2; kV
